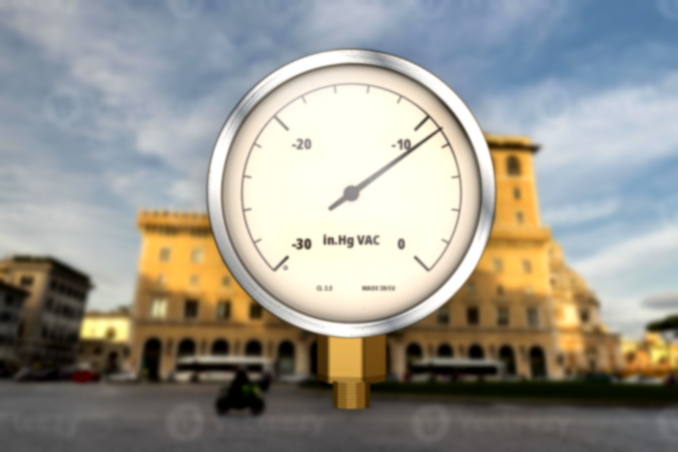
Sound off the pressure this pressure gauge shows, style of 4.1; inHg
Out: -9; inHg
